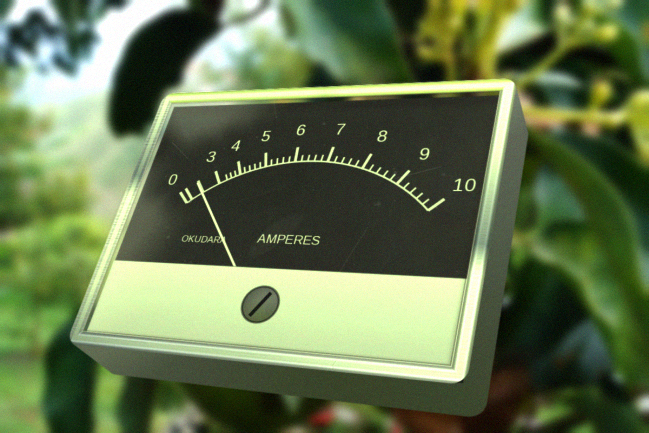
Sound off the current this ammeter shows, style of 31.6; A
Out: 2; A
